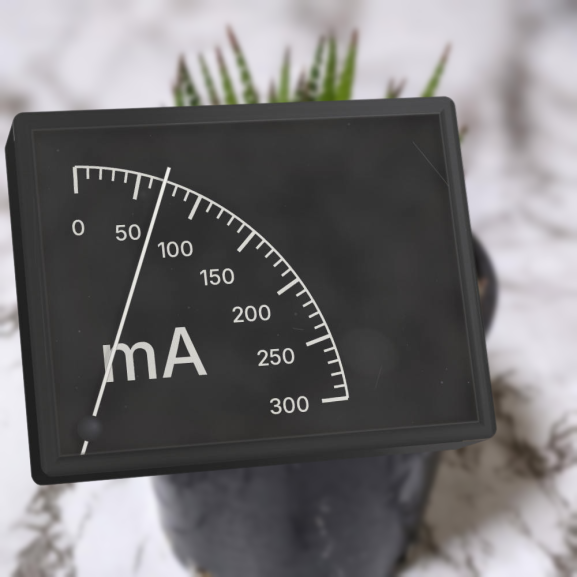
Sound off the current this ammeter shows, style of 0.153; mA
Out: 70; mA
